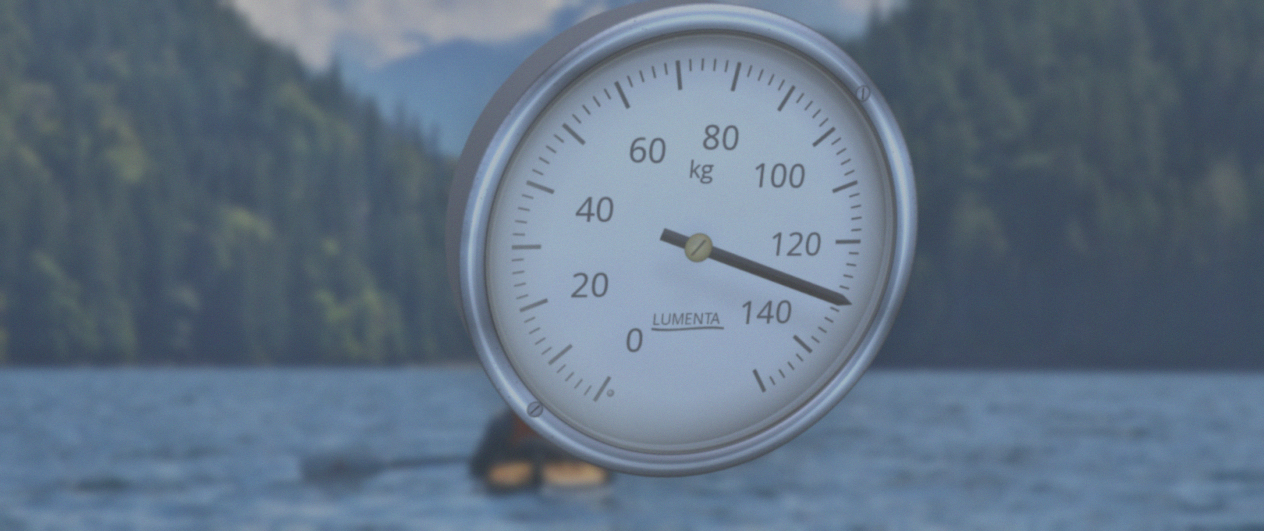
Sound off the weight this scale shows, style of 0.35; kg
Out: 130; kg
